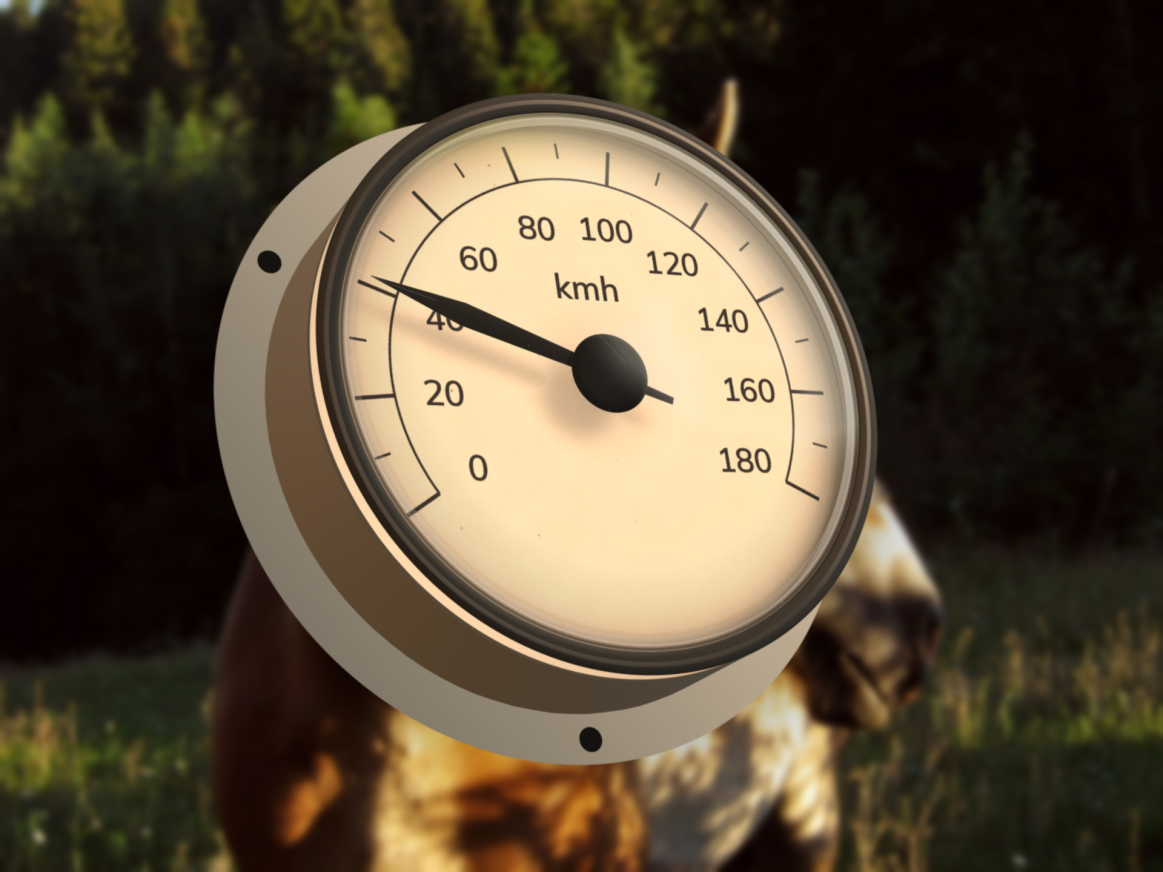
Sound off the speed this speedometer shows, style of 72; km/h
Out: 40; km/h
